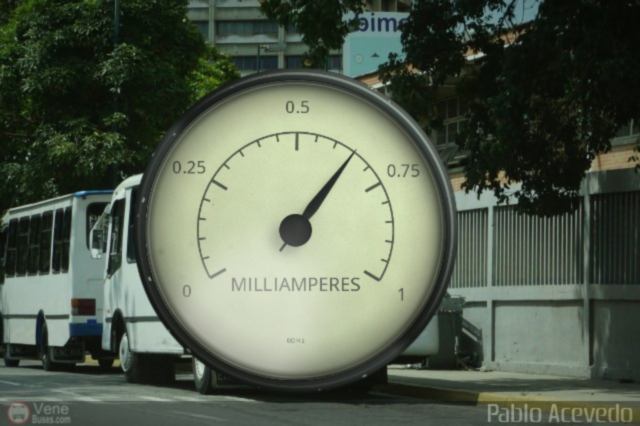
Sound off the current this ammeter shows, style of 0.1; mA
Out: 0.65; mA
